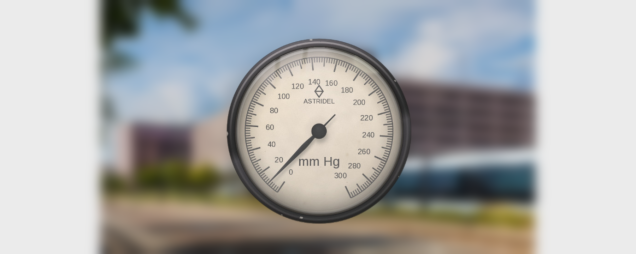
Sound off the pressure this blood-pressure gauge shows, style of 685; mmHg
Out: 10; mmHg
